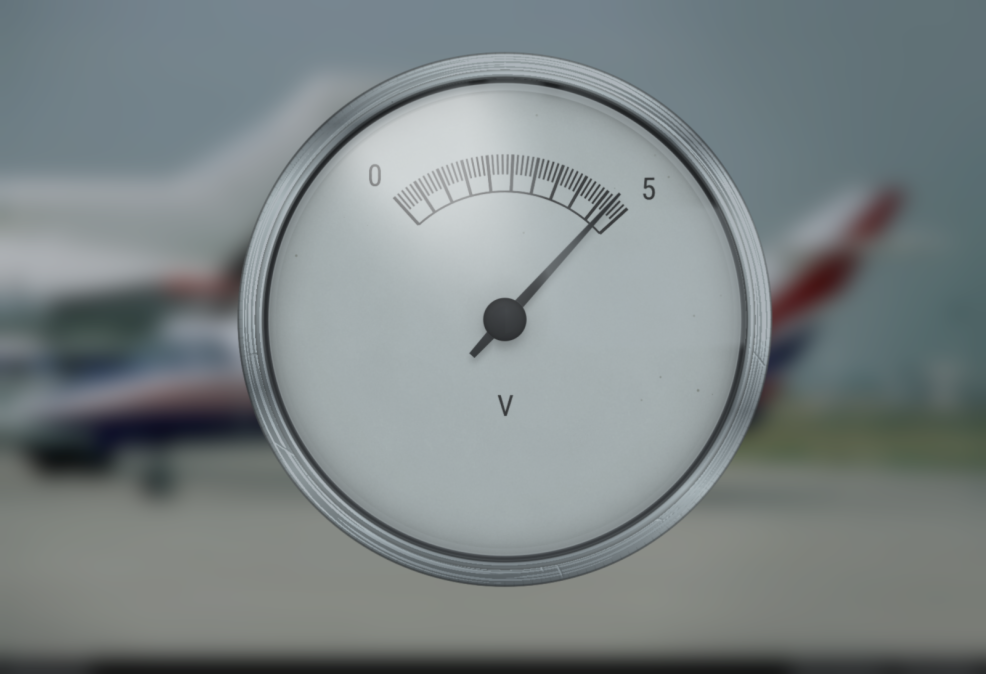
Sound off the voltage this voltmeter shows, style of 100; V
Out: 4.7; V
